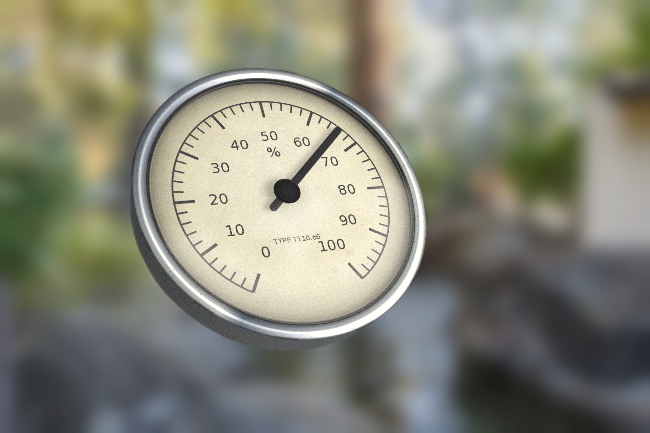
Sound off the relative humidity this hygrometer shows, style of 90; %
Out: 66; %
